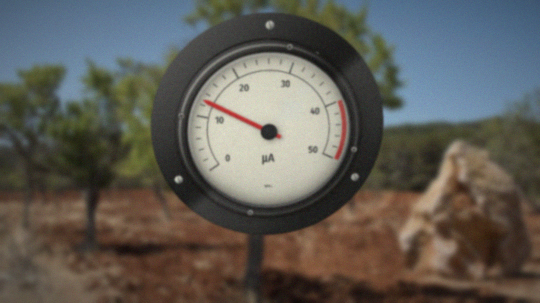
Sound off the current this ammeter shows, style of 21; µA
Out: 13; µA
